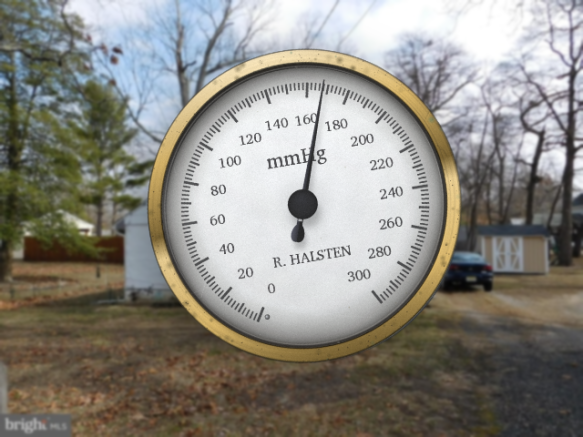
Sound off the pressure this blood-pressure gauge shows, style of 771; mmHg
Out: 168; mmHg
